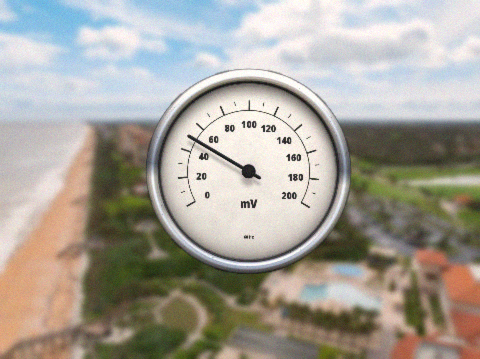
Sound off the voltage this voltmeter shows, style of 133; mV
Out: 50; mV
